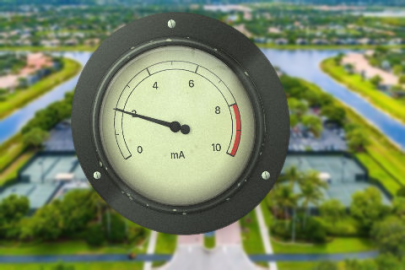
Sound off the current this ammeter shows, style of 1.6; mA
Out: 2; mA
